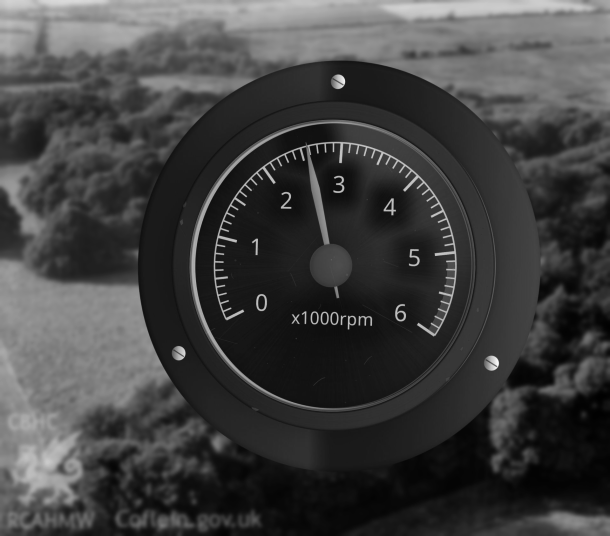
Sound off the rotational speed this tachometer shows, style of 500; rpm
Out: 2600; rpm
